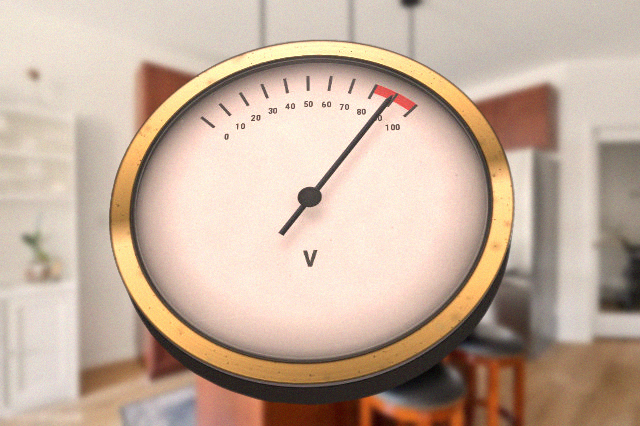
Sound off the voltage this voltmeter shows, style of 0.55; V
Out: 90; V
